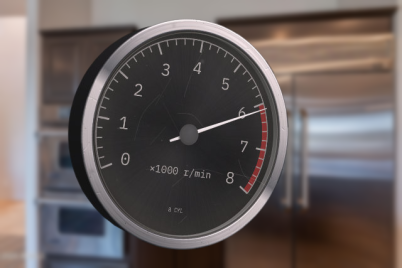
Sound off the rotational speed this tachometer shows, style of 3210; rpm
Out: 6100; rpm
